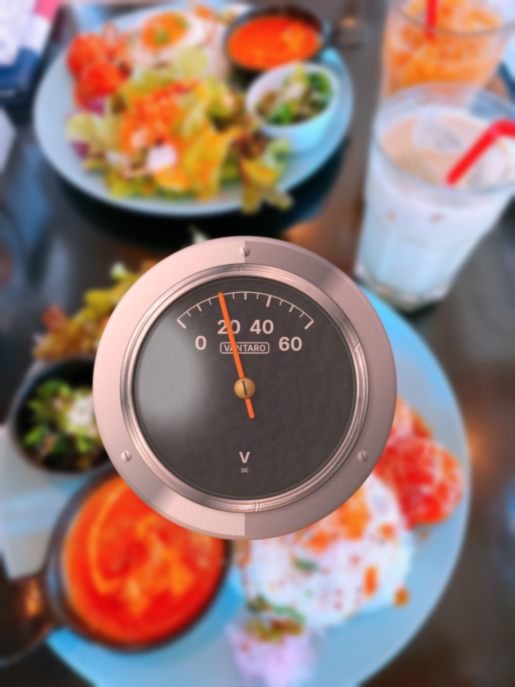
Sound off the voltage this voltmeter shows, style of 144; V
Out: 20; V
